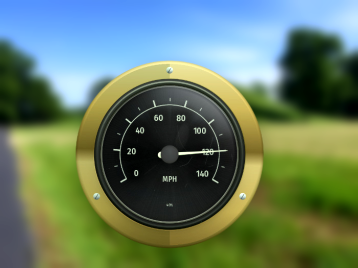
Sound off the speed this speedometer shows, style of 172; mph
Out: 120; mph
